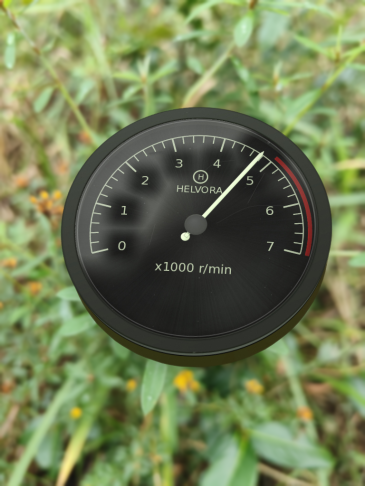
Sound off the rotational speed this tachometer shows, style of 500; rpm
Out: 4800; rpm
